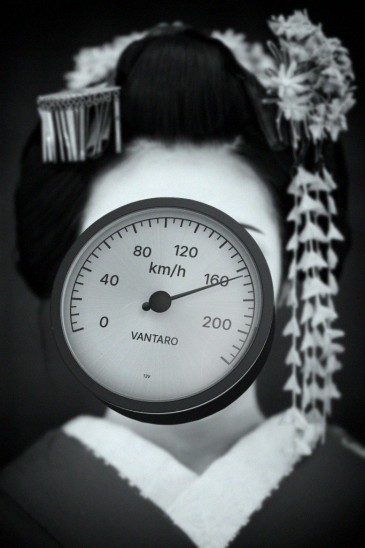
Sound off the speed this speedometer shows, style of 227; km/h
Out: 165; km/h
